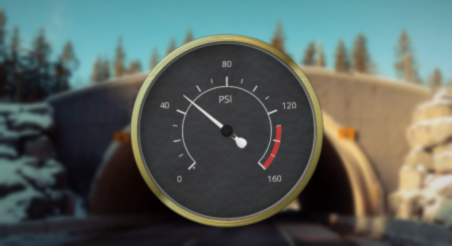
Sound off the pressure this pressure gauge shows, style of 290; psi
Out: 50; psi
